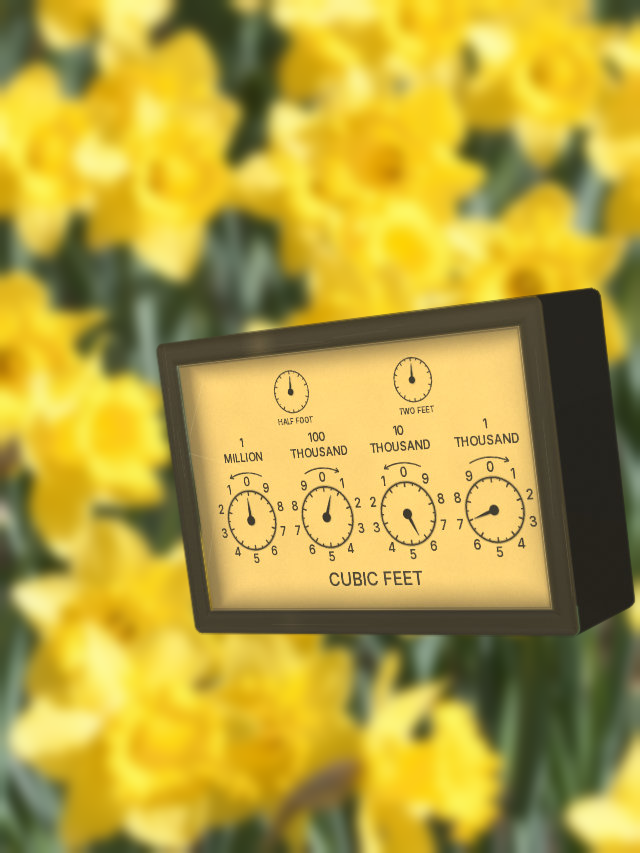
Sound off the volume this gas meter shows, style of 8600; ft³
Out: 5700; ft³
